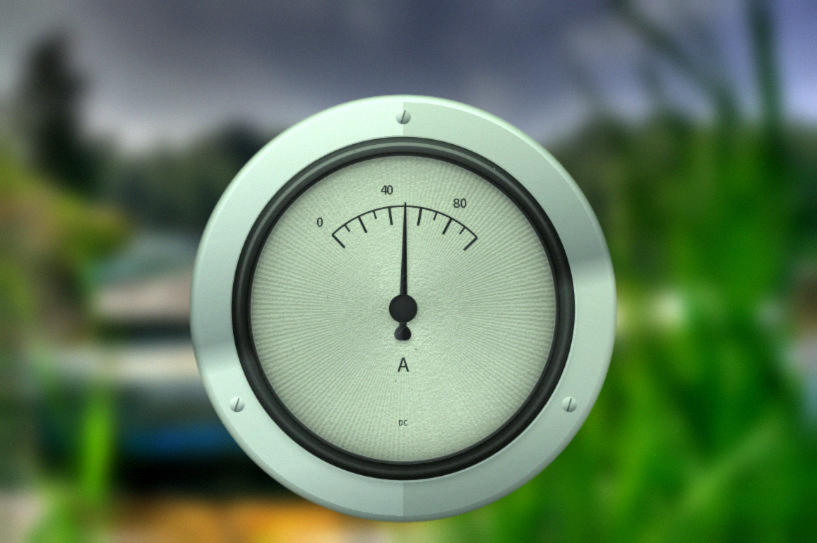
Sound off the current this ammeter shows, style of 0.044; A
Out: 50; A
